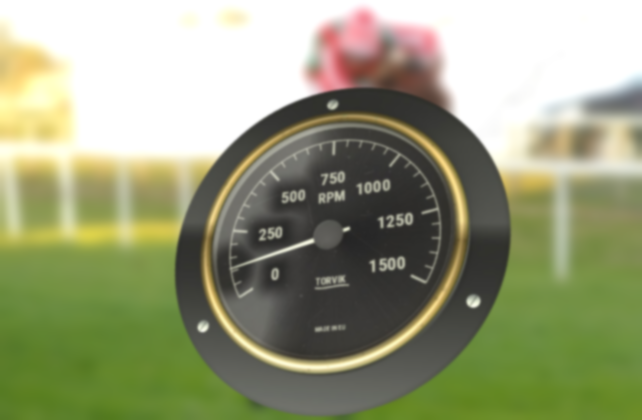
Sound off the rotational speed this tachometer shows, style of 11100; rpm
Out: 100; rpm
